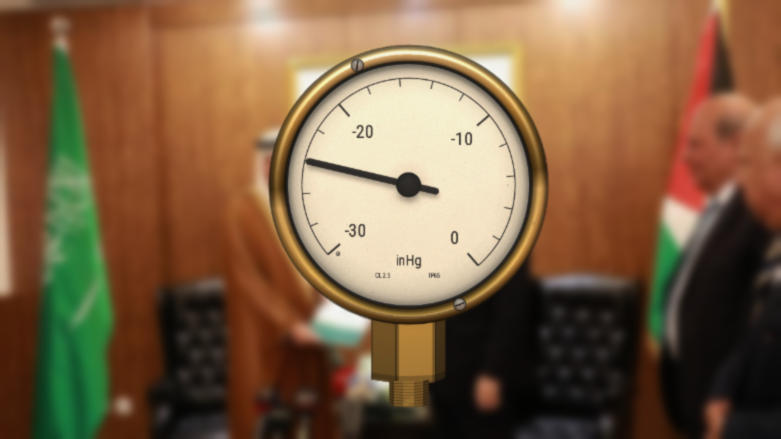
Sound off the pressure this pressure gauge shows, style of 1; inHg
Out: -24; inHg
